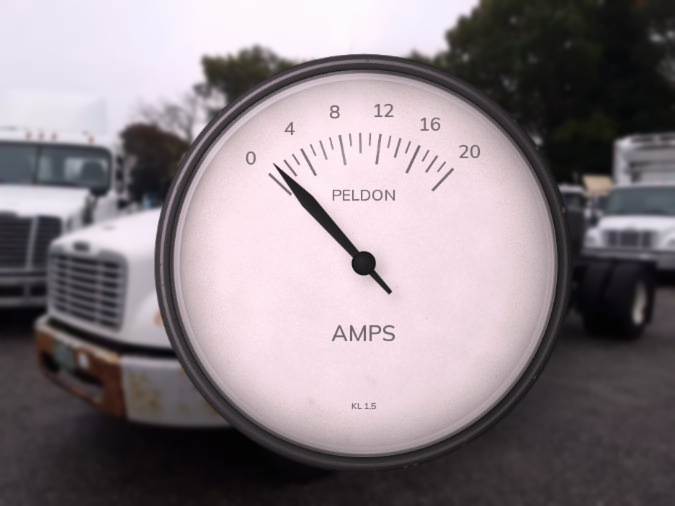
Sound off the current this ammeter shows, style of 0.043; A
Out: 1; A
